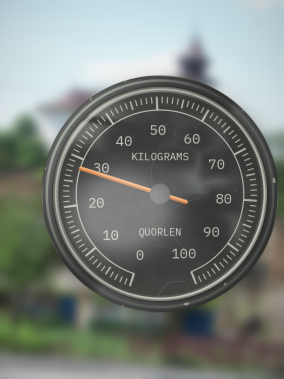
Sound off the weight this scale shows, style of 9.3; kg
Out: 28; kg
